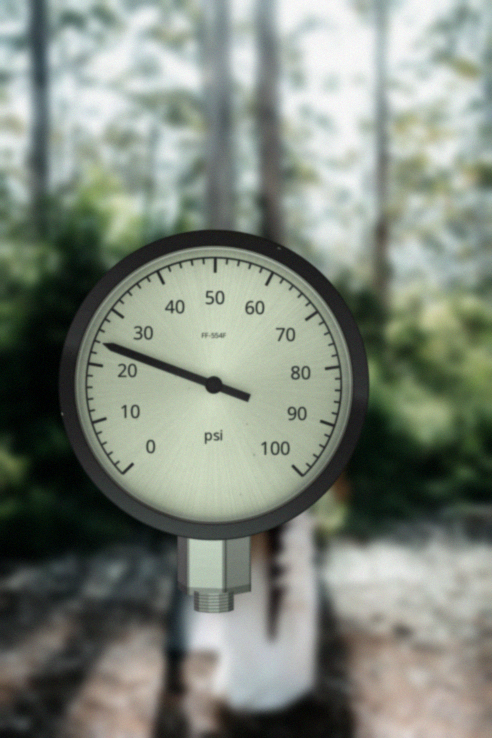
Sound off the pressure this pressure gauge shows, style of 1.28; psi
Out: 24; psi
